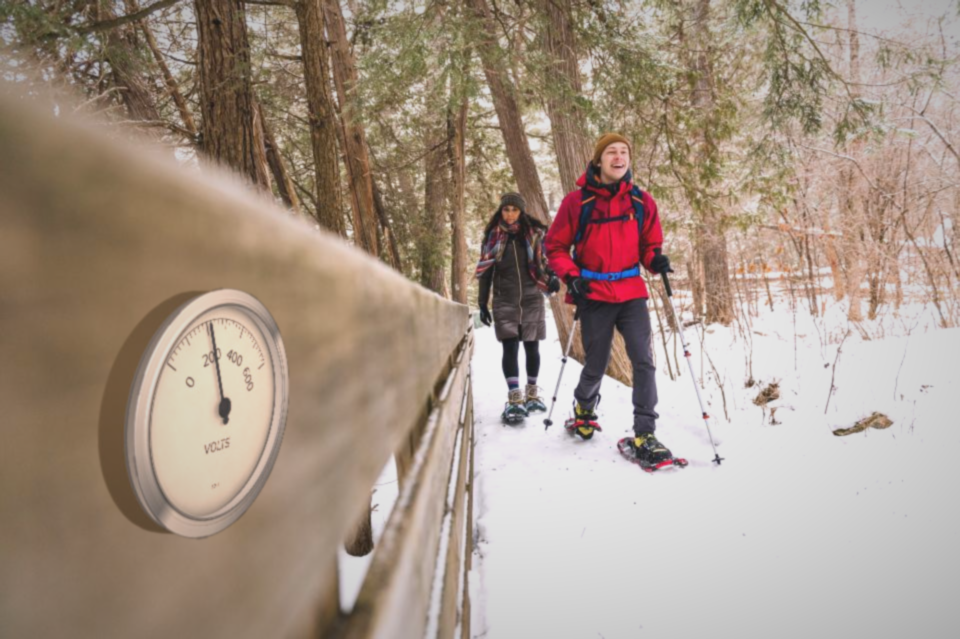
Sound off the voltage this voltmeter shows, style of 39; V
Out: 200; V
